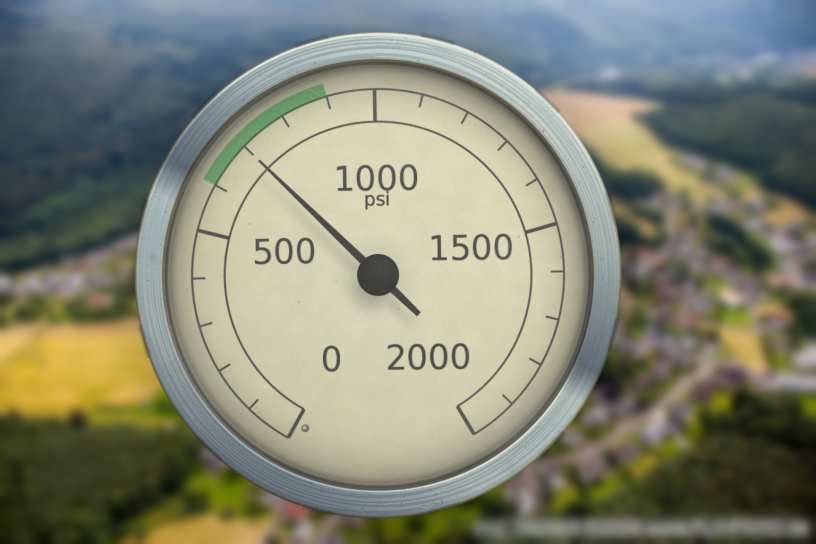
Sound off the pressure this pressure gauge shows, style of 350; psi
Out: 700; psi
